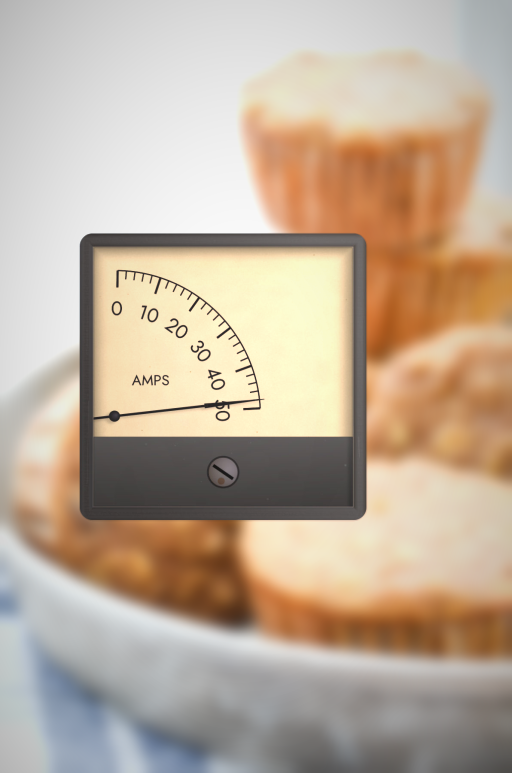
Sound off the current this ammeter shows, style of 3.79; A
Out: 48; A
